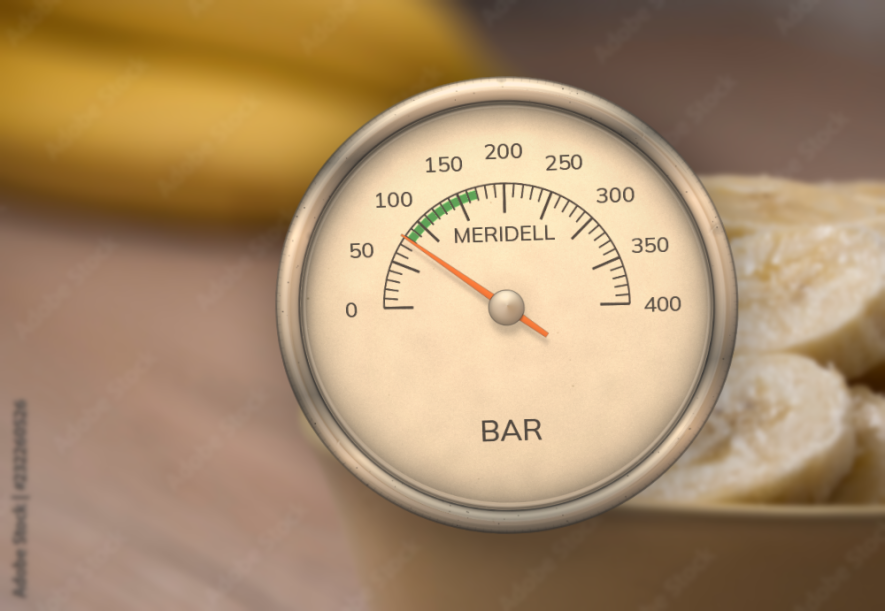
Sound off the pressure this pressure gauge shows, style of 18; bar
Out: 80; bar
